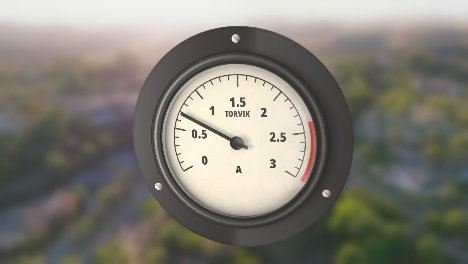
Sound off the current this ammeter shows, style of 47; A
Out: 0.7; A
